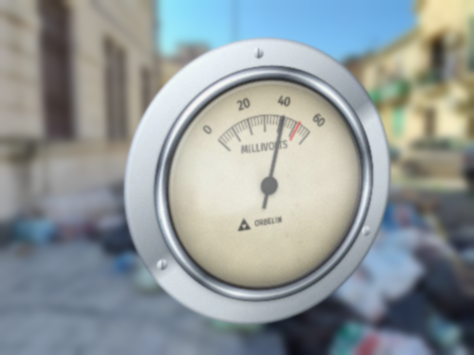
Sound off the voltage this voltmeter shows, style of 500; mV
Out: 40; mV
